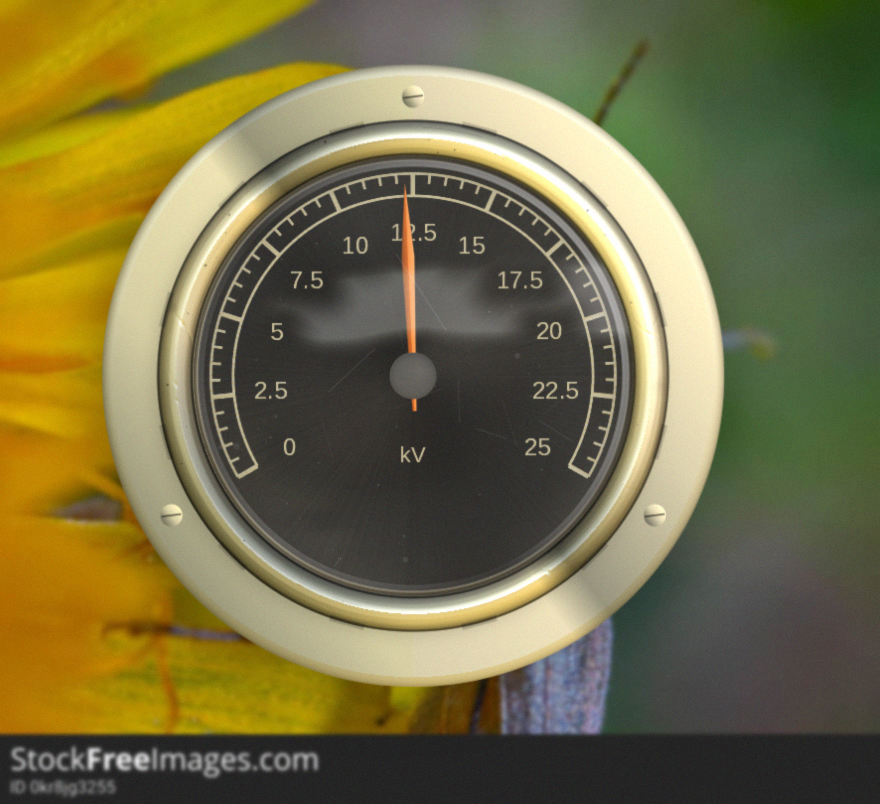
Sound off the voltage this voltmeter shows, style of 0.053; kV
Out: 12.25; kV
